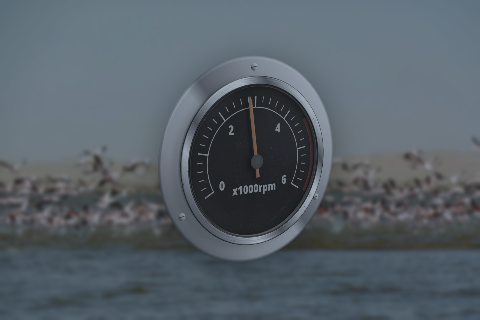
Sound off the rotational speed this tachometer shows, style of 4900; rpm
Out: 2800; rpm
